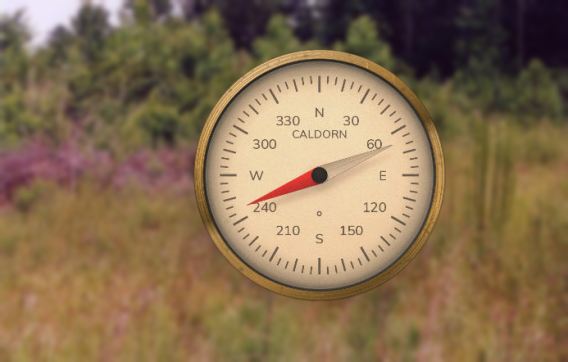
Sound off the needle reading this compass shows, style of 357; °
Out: 247.5; °
